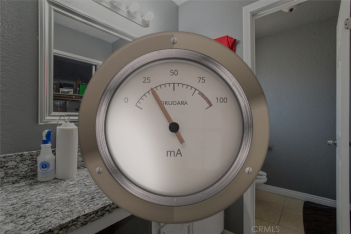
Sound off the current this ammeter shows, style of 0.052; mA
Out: 25; mA
